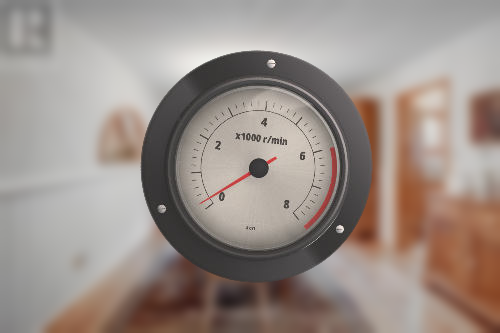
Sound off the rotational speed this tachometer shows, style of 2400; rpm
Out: 200; rpm
